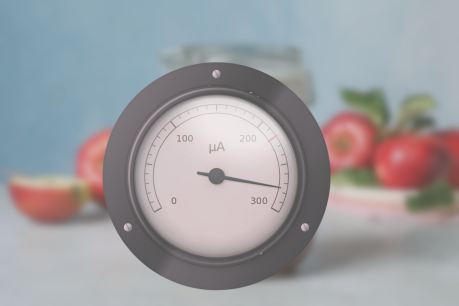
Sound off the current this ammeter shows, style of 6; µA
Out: 275; µA
